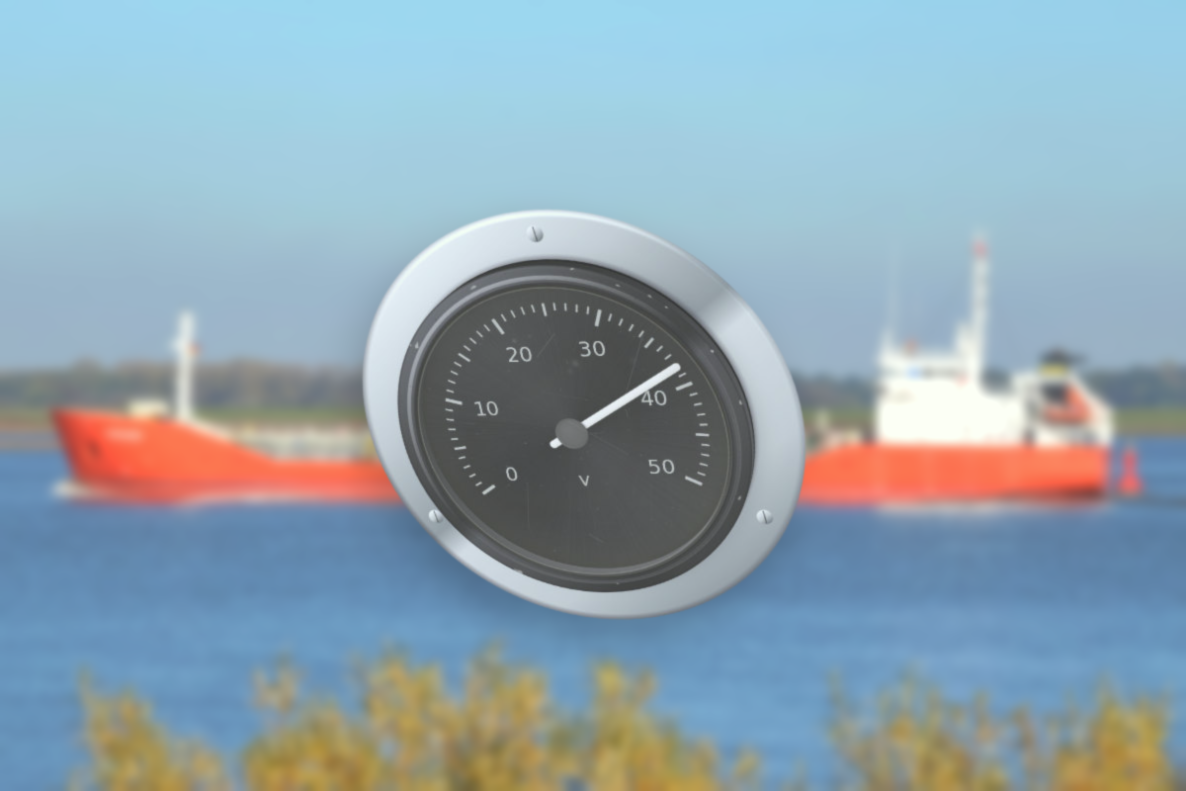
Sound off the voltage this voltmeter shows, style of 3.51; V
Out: 38; V
